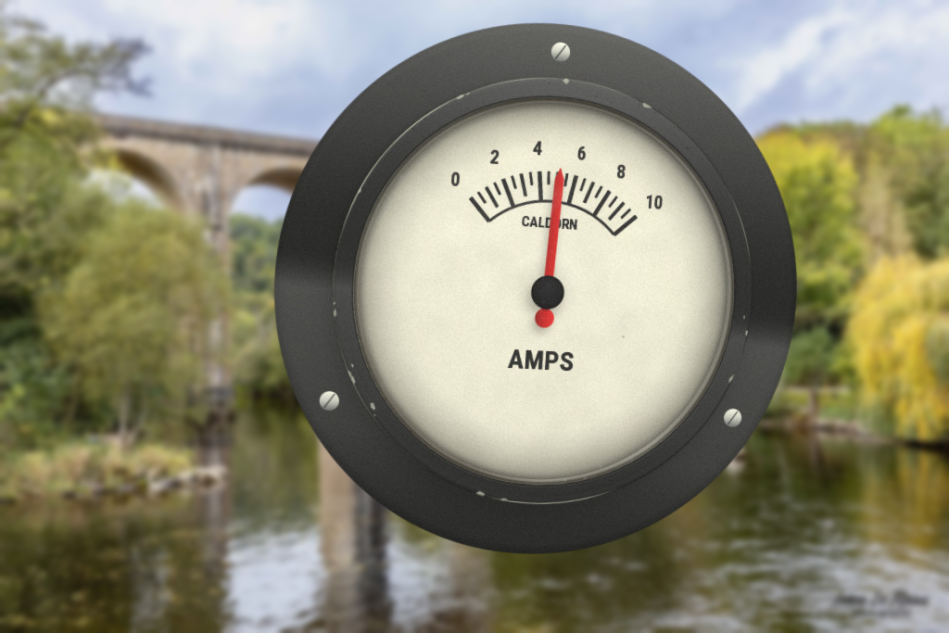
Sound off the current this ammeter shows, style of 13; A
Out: 5; A
